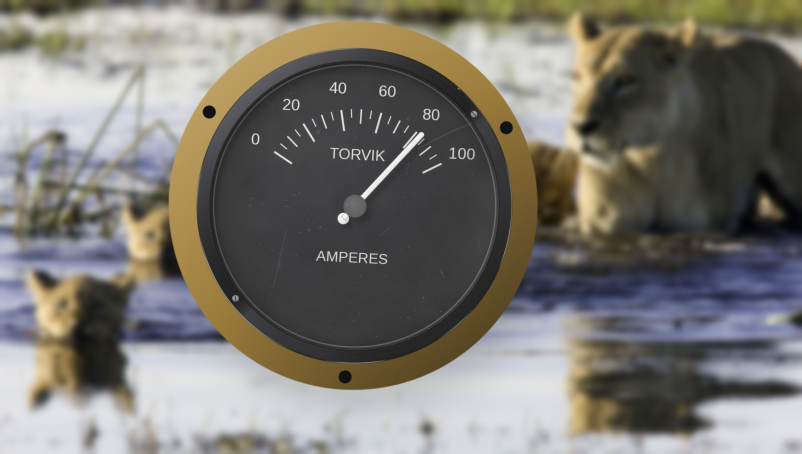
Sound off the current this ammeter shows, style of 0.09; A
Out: 82.5; A
